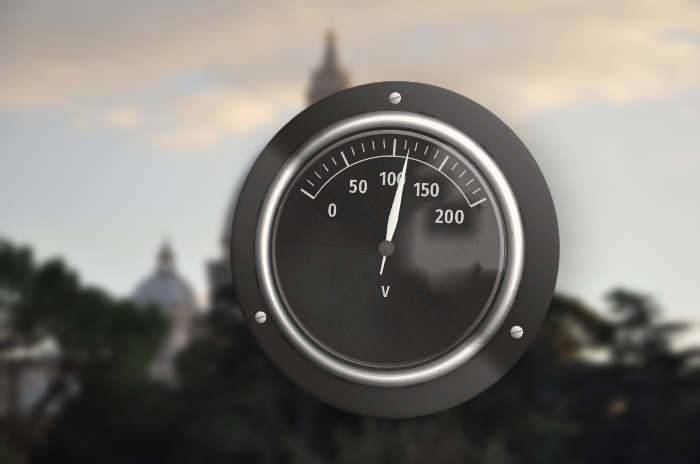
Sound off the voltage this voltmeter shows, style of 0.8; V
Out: 115; V
